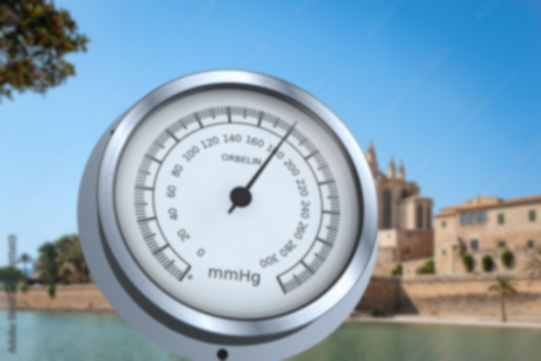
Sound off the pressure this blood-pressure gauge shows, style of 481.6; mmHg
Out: 180; mmHg
